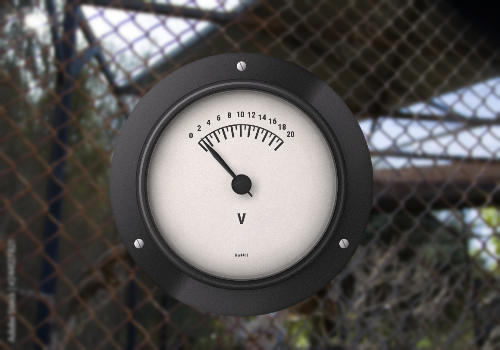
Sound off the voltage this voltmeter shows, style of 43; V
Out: 1; V
